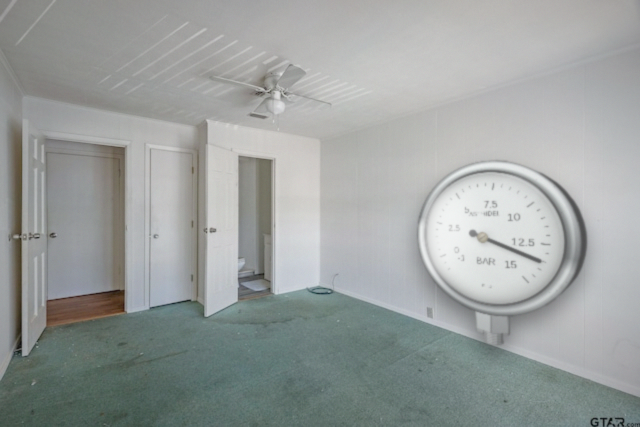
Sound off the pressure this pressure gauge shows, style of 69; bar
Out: 13.5; bar
